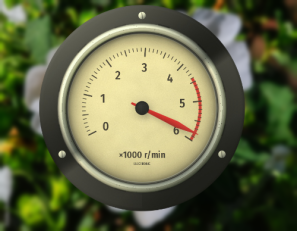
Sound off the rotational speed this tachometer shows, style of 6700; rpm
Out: 5800; rpm
